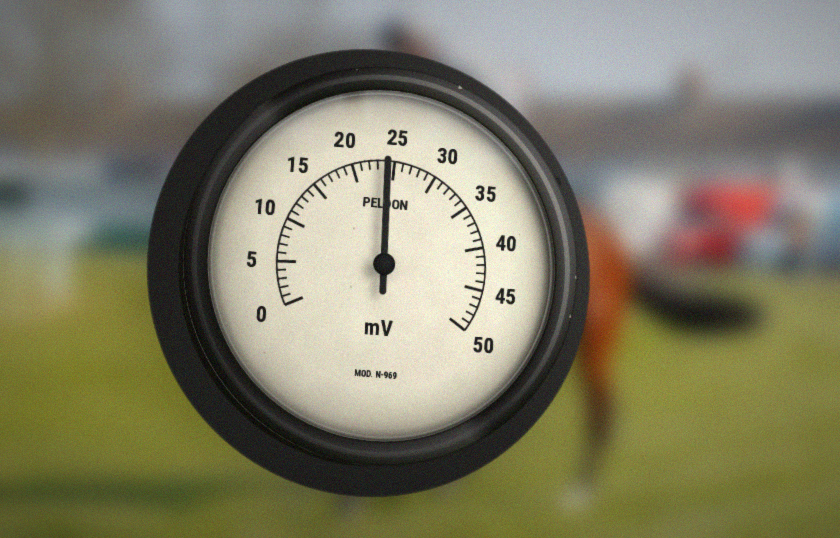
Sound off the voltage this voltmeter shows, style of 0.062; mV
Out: 24; mV
